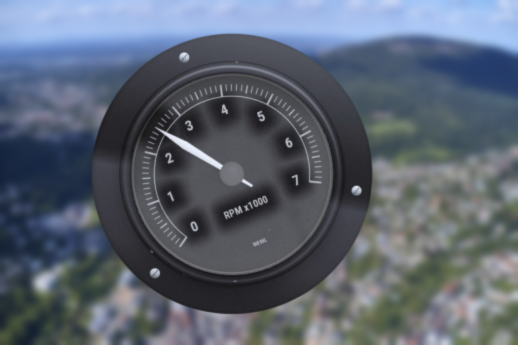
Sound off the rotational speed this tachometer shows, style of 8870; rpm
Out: 2500; rpm
